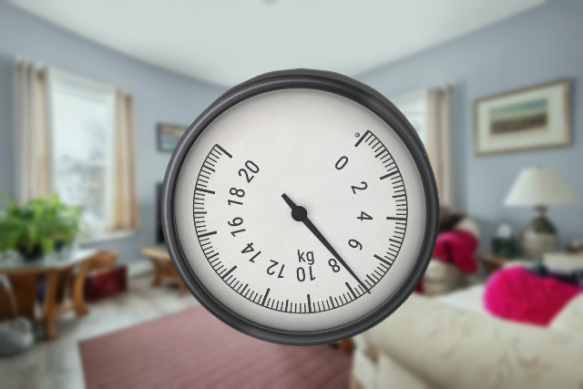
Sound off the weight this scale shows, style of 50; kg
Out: 7.4; kg
